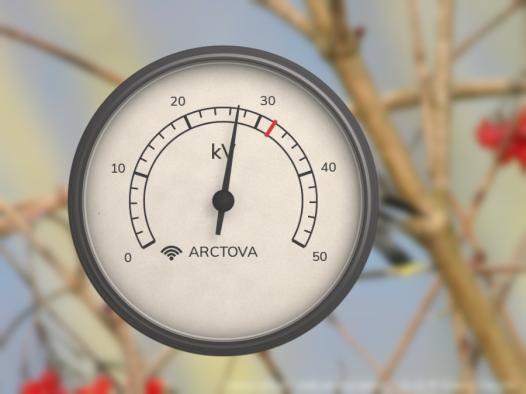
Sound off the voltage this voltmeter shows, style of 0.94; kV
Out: 27; kV
